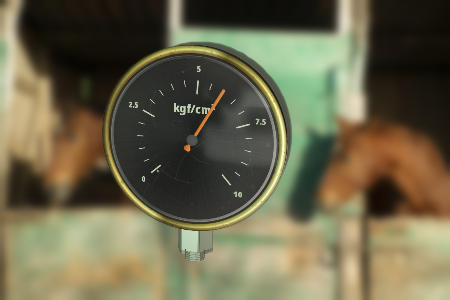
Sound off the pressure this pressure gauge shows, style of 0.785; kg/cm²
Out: 6; kg/cm²
